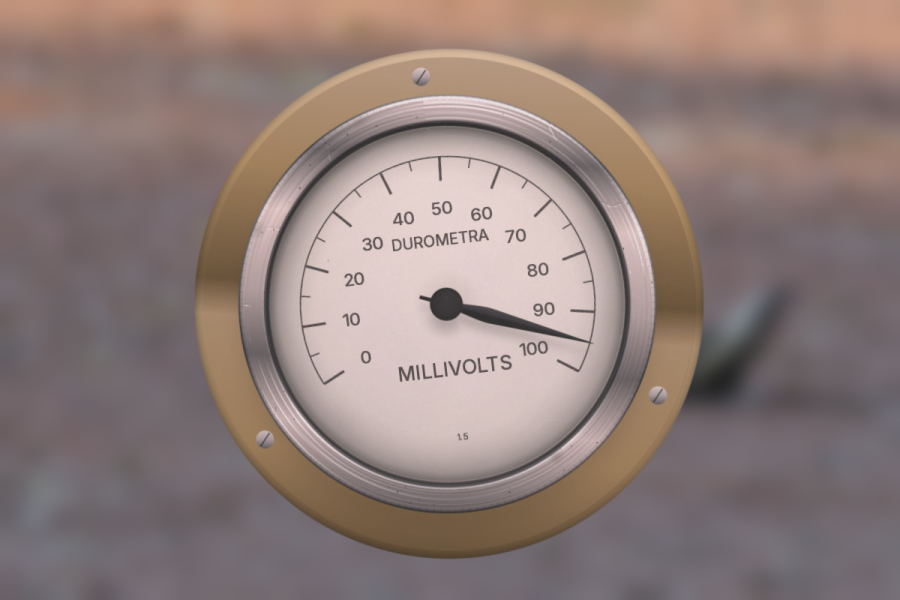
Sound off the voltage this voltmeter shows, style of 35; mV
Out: 95; mV
